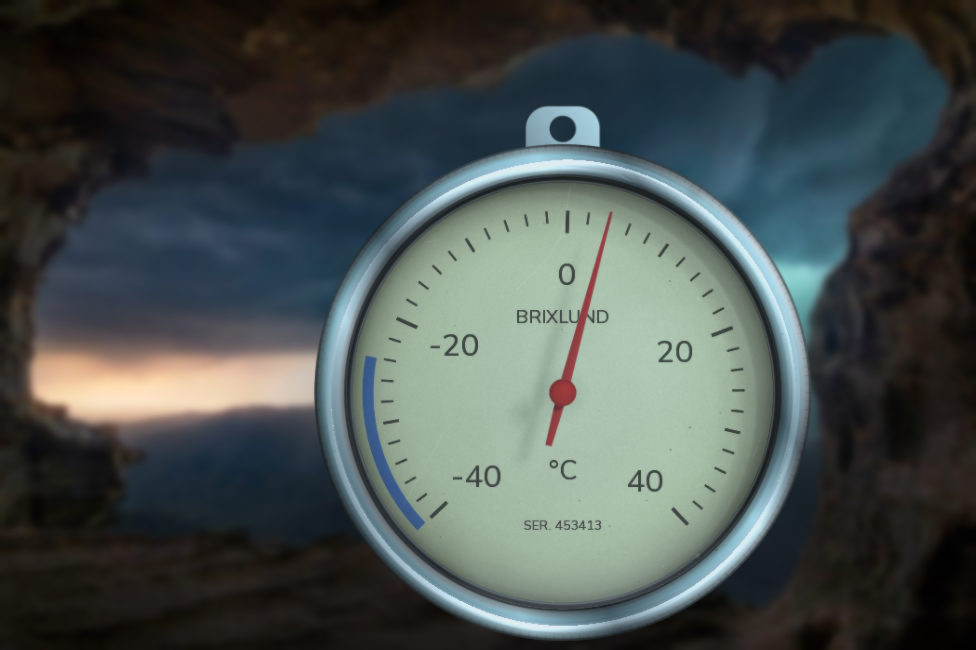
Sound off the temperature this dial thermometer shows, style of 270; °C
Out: 4; °C
